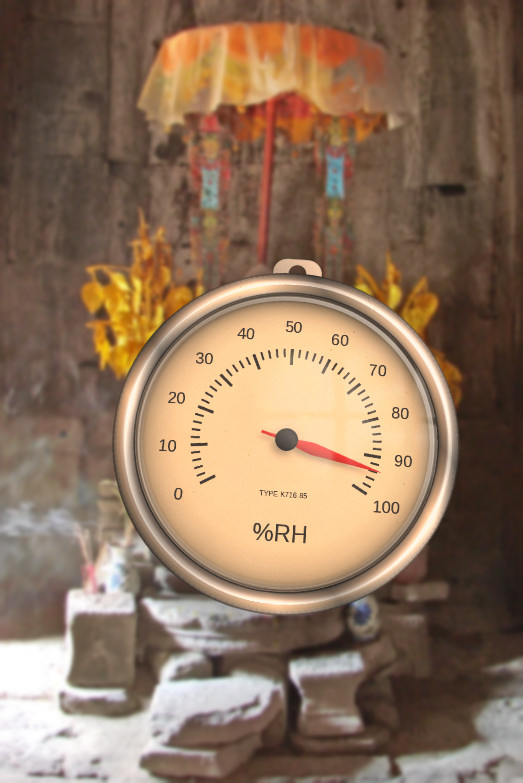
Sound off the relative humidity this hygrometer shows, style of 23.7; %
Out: 94; %
